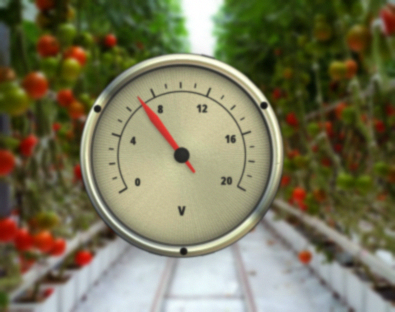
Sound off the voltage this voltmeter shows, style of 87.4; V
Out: 7; V
